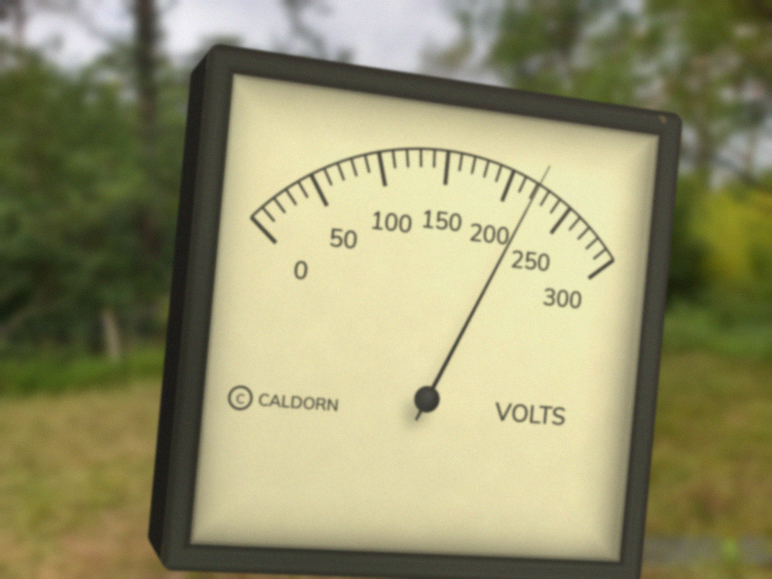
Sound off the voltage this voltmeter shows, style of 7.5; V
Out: 220; V
